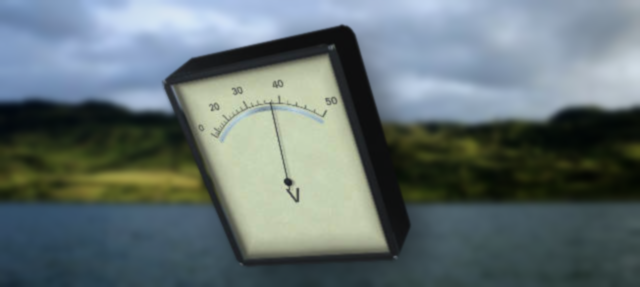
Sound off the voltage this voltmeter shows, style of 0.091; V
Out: 38; V
